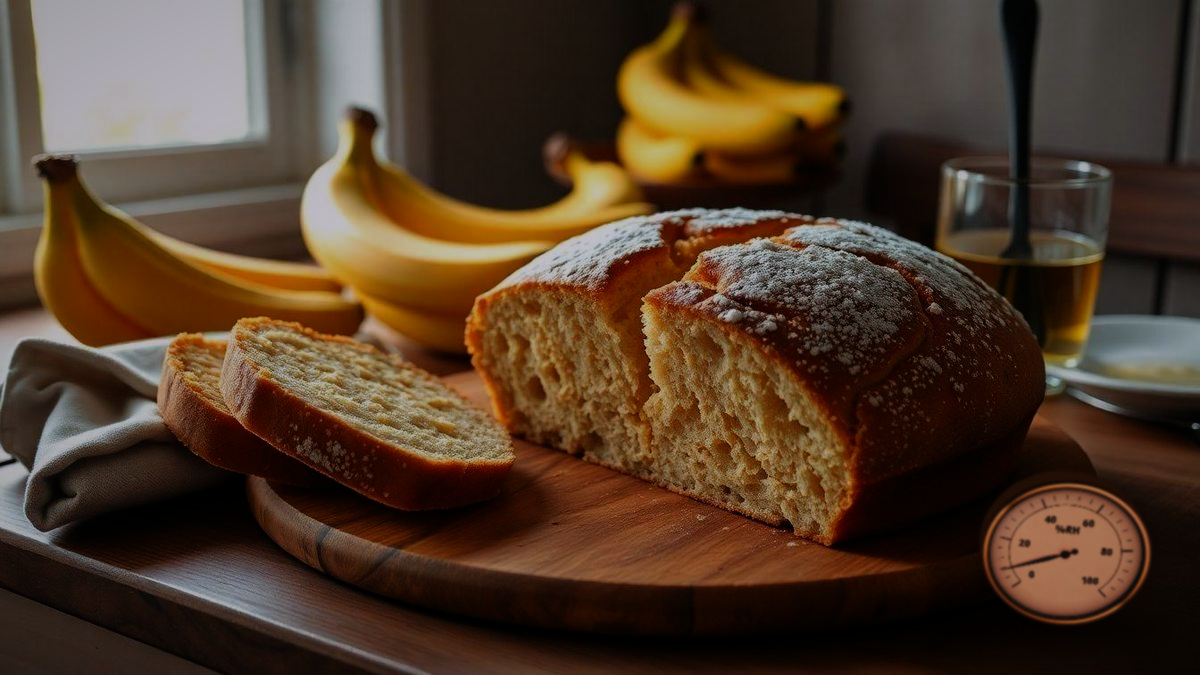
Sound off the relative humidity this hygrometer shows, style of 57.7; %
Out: 8; %
